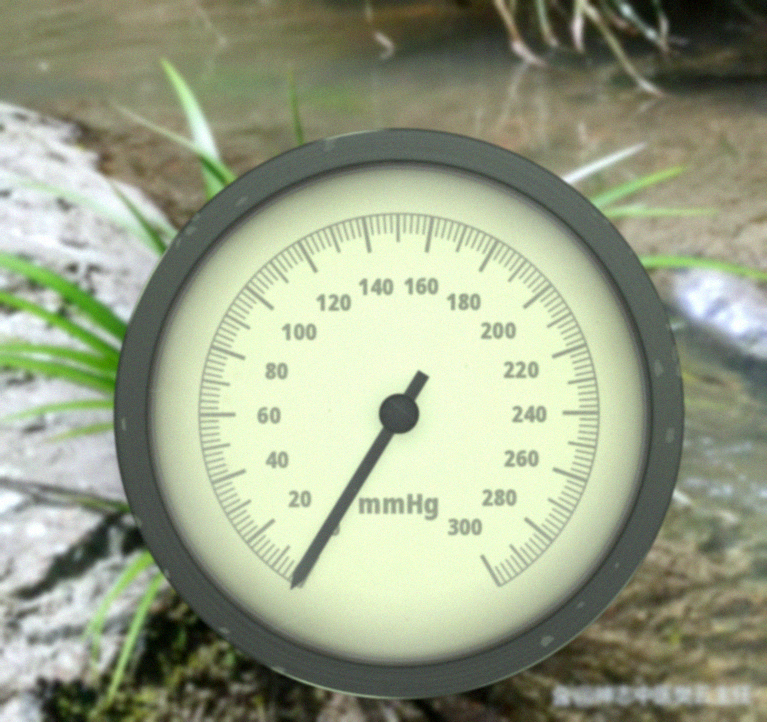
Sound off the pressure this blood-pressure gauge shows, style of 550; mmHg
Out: 2; mmHg
